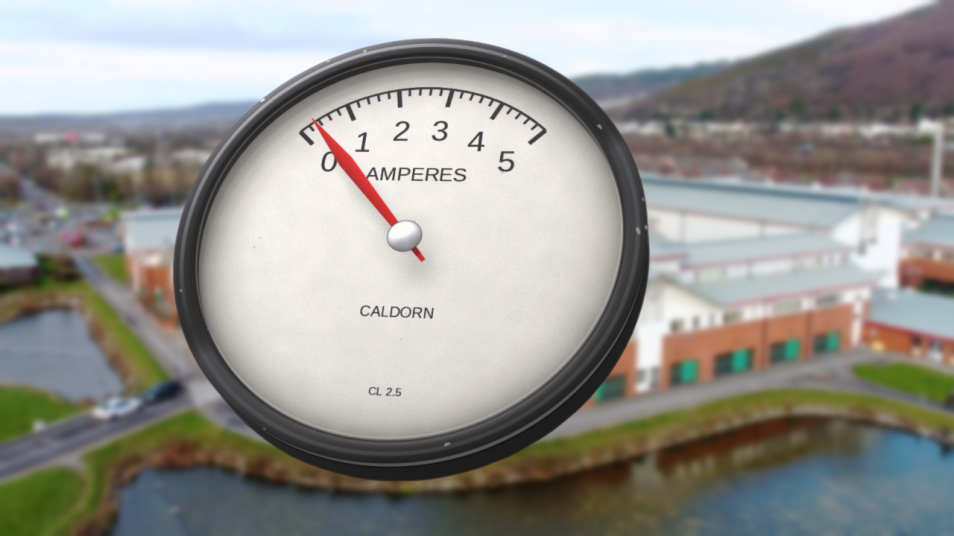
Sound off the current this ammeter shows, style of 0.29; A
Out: 0.3; A
